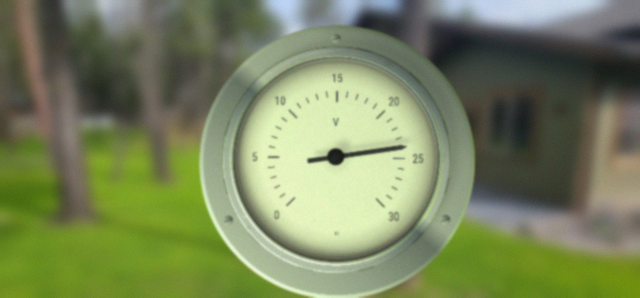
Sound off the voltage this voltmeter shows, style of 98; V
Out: 24; V
